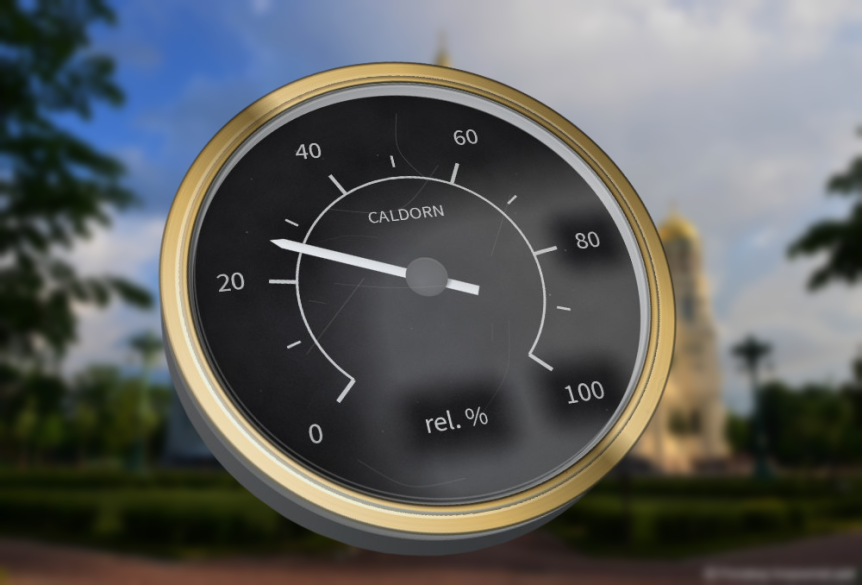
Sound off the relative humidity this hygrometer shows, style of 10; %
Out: 25; %
